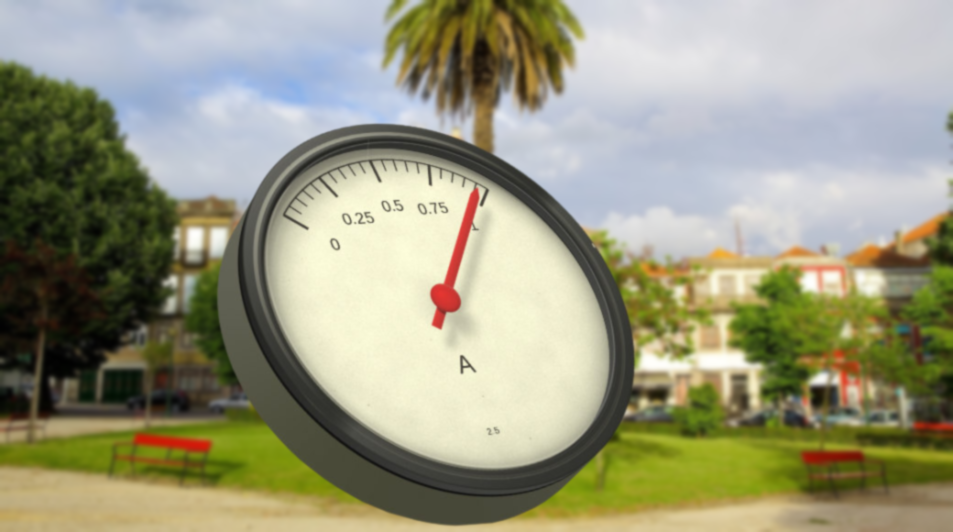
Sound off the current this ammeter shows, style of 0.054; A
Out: 0.95; A
